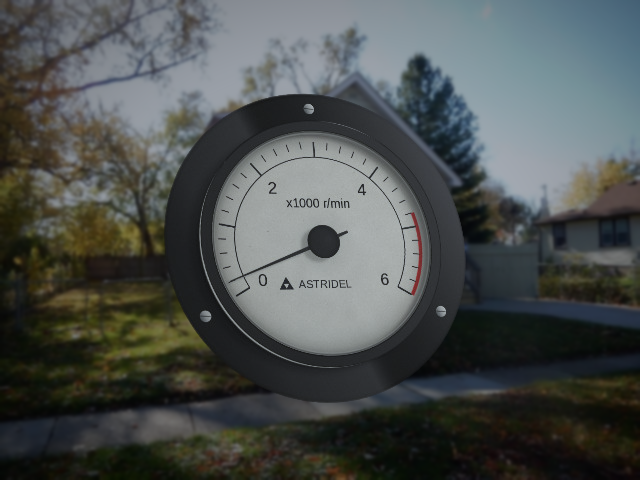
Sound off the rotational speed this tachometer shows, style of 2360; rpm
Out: 200; rpm
